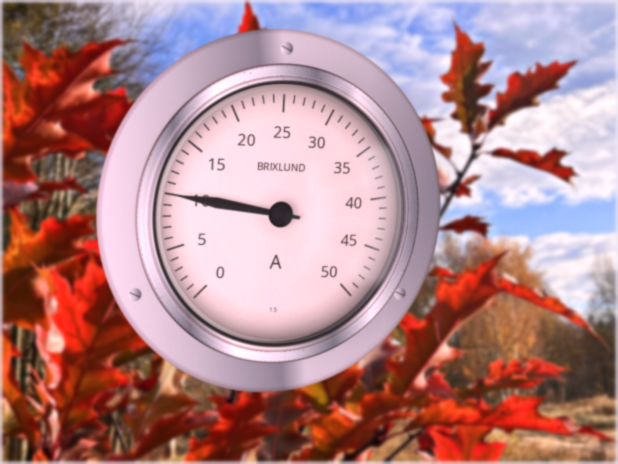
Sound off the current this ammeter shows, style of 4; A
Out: 10; A
